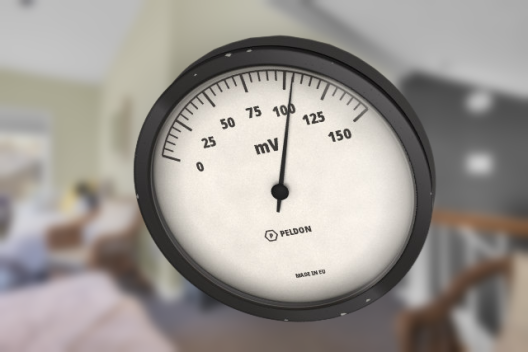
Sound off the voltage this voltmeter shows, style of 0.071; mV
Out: 105; mV
